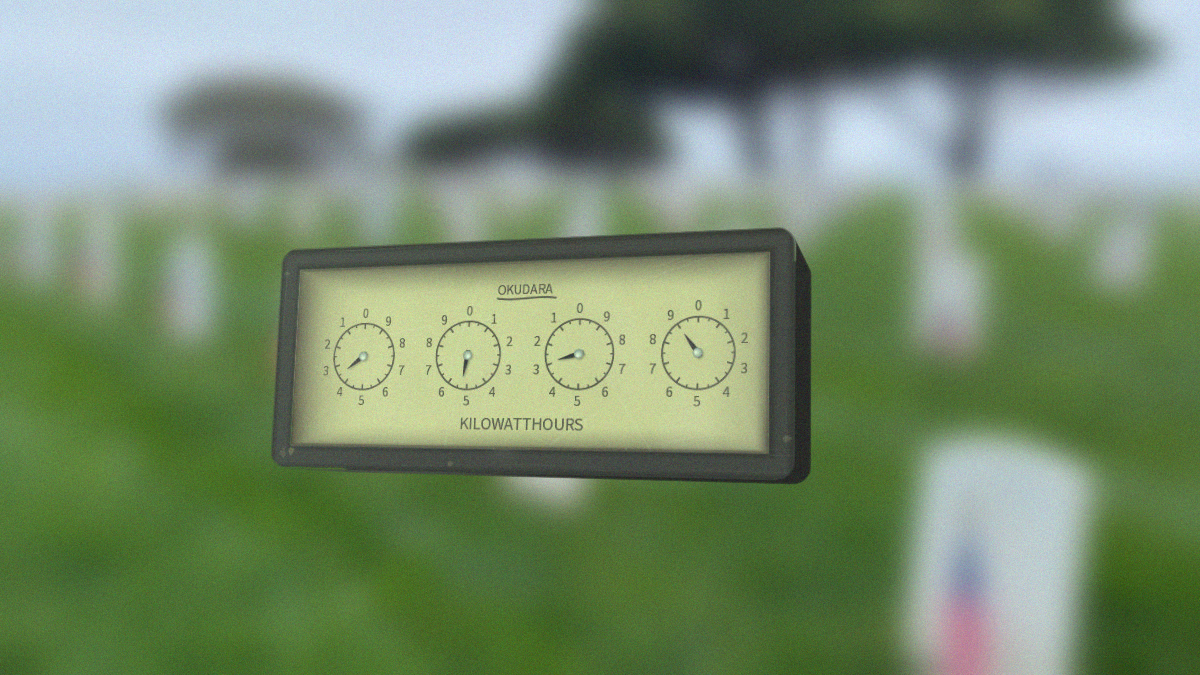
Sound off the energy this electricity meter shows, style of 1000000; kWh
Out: 3529; kWh
